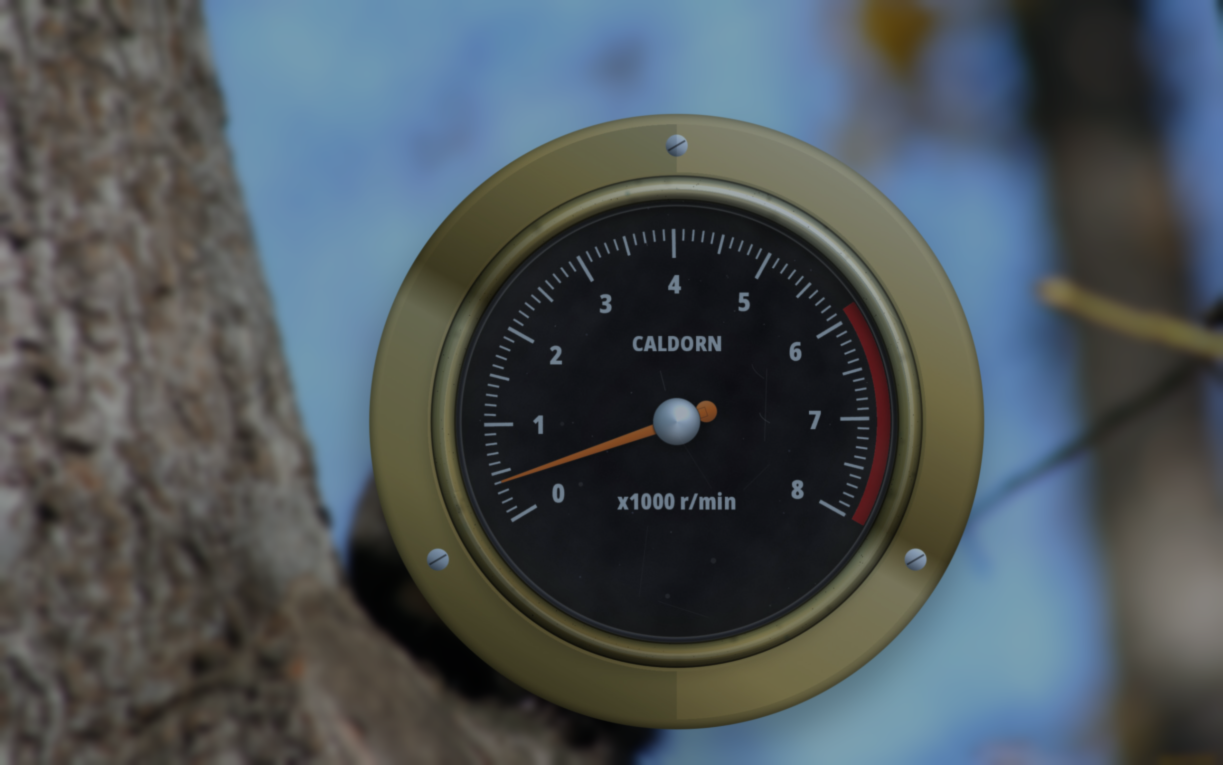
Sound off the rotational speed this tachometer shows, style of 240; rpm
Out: 400; rpm
